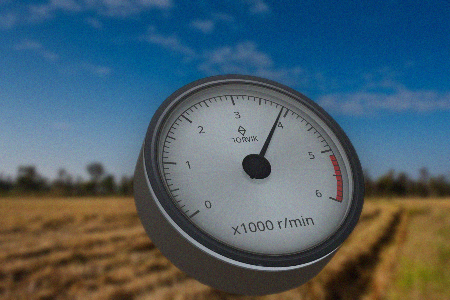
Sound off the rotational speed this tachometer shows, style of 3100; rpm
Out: 3900; rpm
